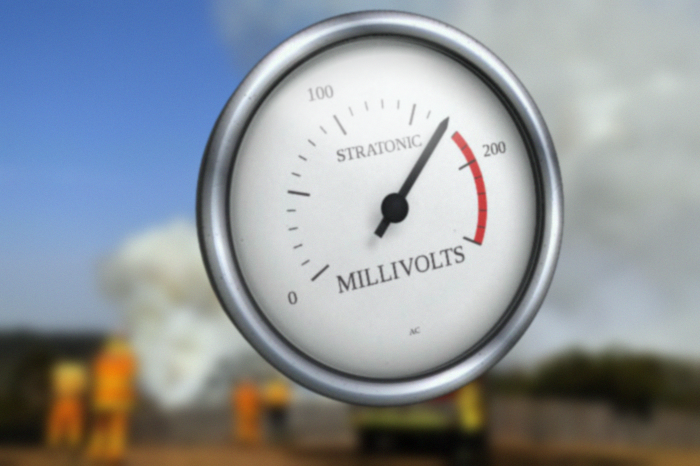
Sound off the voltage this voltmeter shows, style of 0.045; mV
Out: 170; mV
